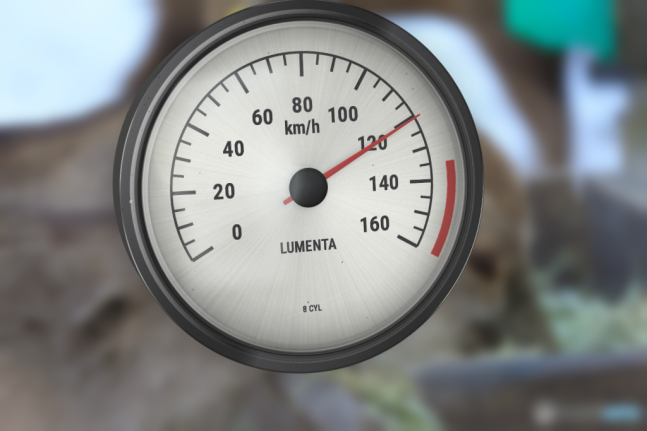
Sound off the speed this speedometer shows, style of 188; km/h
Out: 120; km/h
